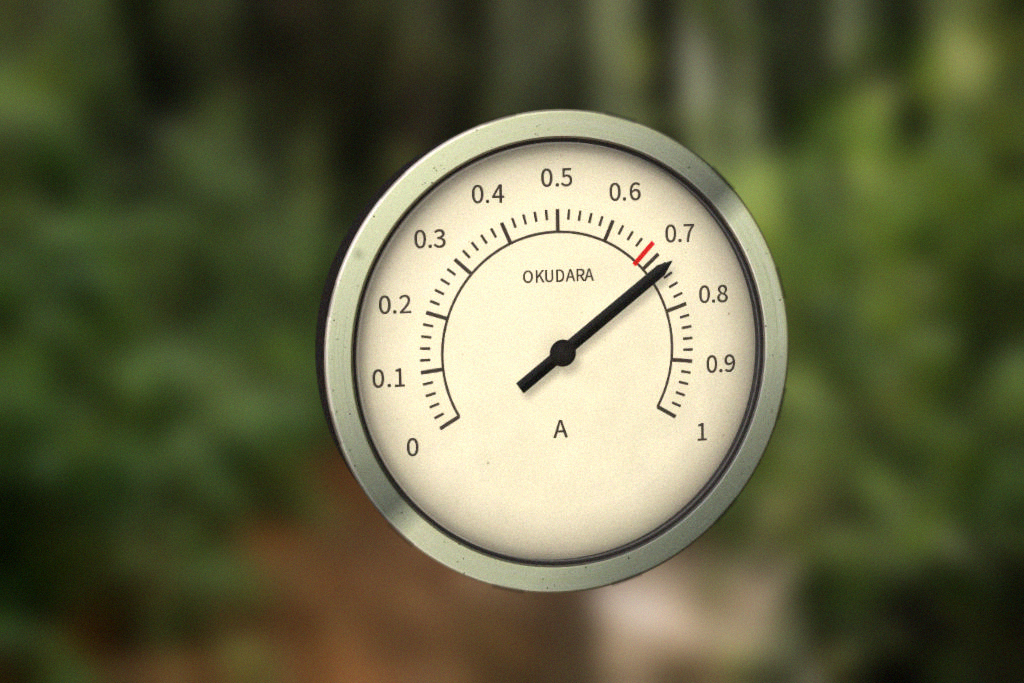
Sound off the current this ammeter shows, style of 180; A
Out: 0.72; A
